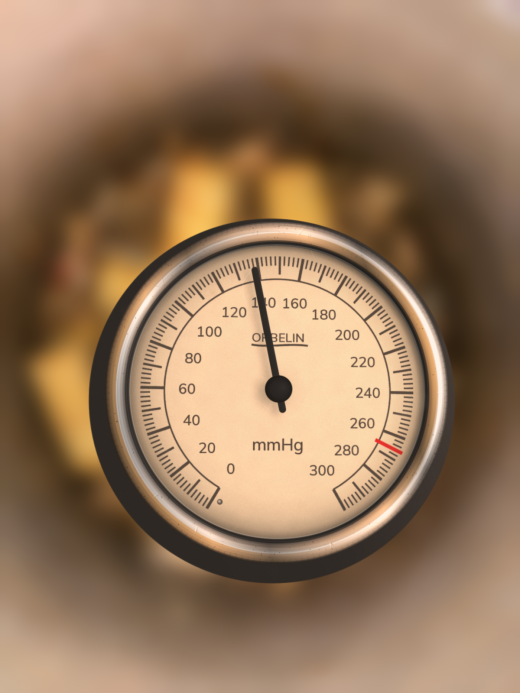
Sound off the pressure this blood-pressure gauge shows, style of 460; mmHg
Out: 138; mmHg
